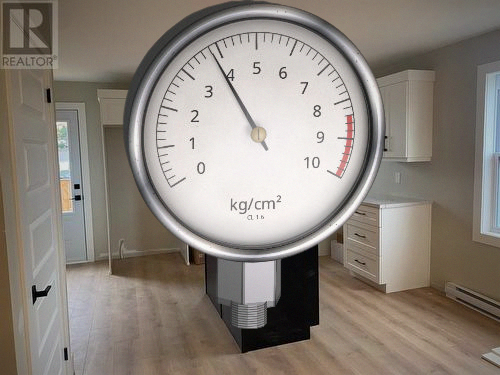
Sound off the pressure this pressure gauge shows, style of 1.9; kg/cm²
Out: 3.8; kg/cm²
